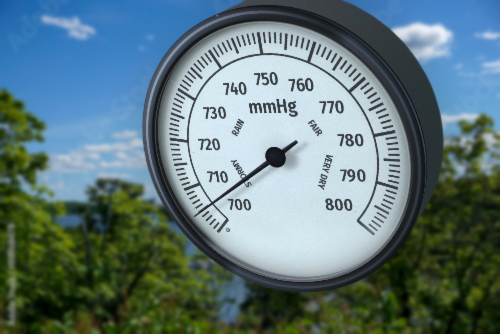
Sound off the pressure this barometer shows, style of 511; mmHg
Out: 705; mmHg
